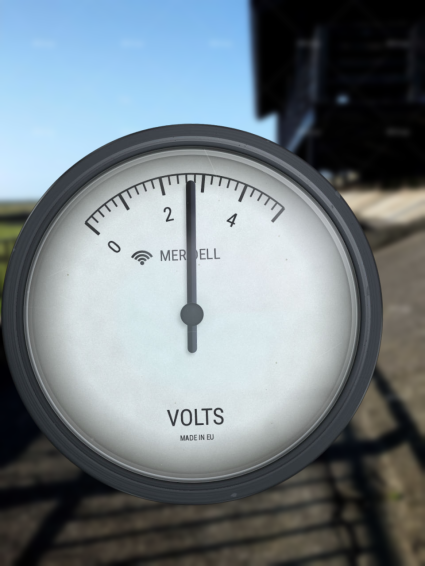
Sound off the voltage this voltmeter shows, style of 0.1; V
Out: 2.7; V
